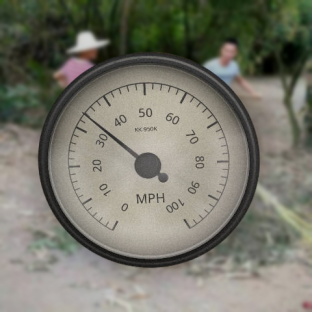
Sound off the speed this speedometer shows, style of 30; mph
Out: 34; mph
